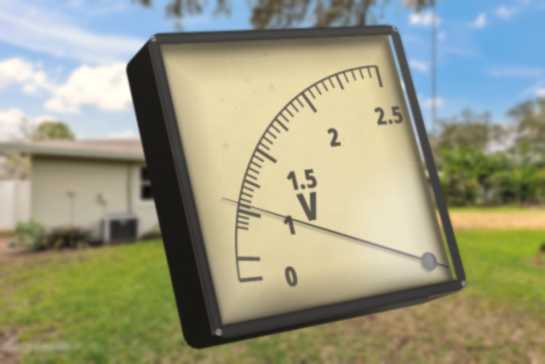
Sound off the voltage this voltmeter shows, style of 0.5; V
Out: 1.05; V
